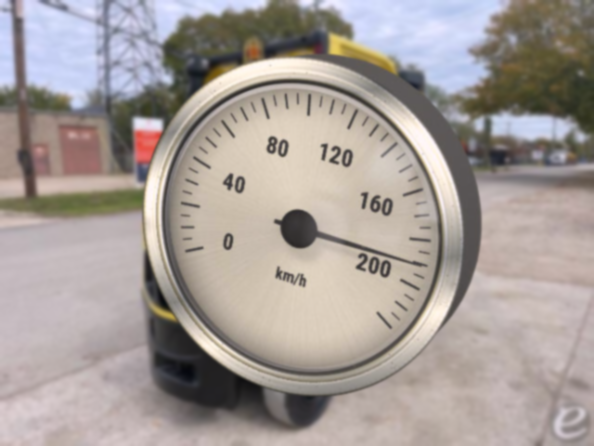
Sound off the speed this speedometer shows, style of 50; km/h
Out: 190; km/h
